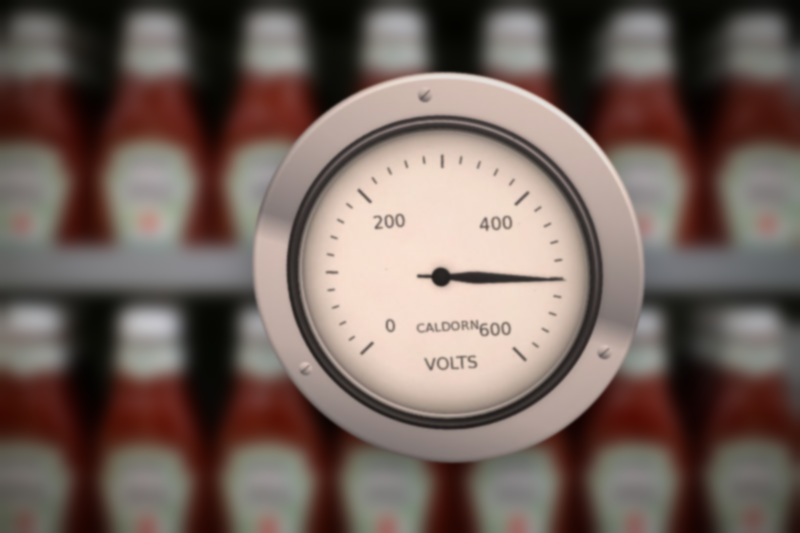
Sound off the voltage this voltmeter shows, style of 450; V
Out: 500; V
